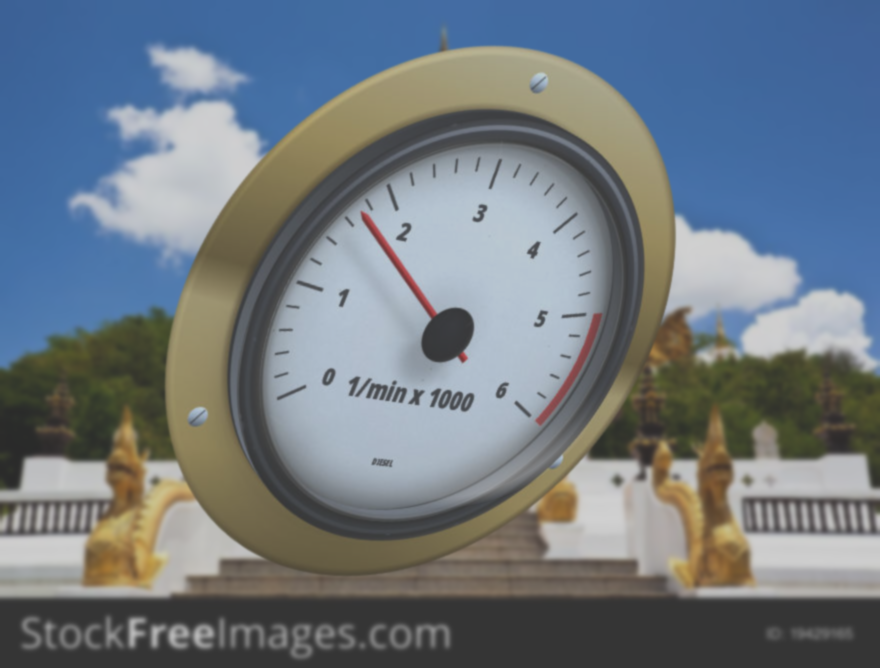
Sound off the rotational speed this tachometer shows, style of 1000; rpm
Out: 1700; rpm
